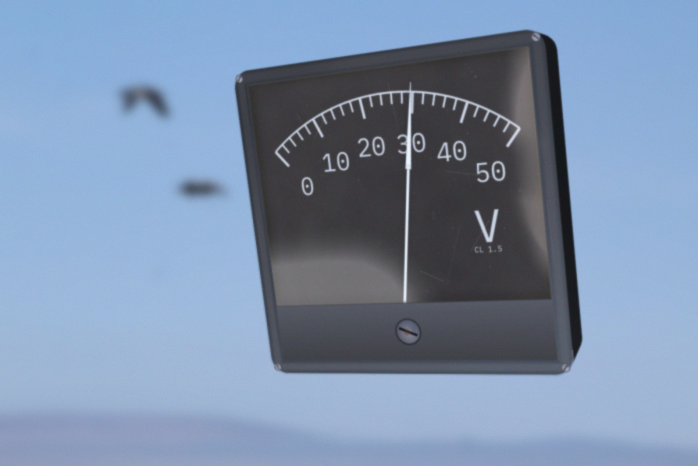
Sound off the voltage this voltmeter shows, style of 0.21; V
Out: 30; V
